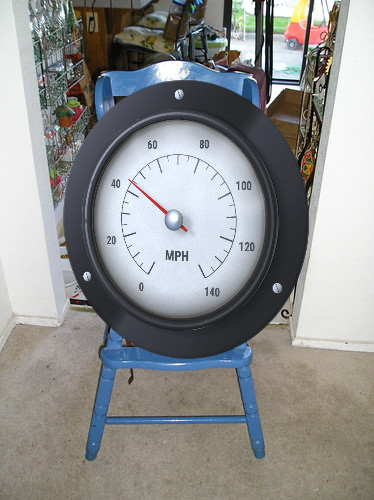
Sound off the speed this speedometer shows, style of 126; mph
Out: 45; mph
